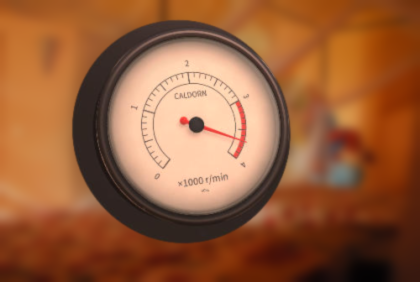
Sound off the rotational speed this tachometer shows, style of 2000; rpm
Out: 3700; rpm
